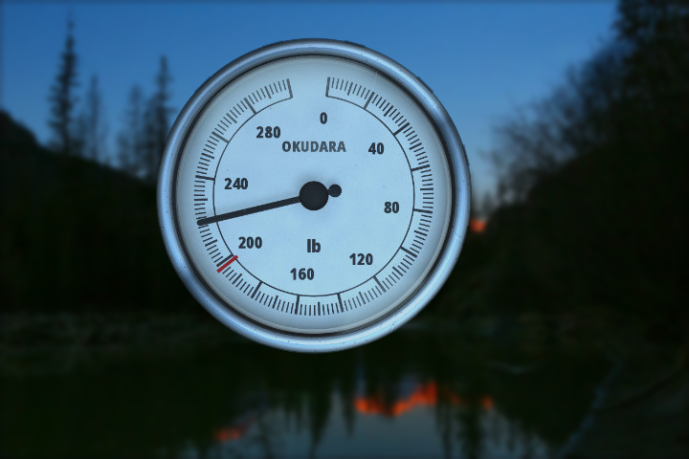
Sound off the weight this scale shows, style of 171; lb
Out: 220; lb
